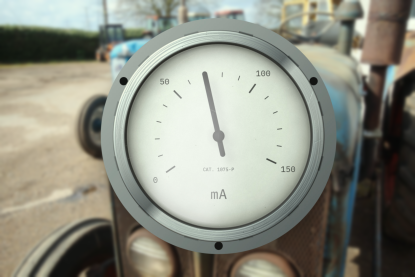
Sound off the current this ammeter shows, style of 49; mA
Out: 70; mA
